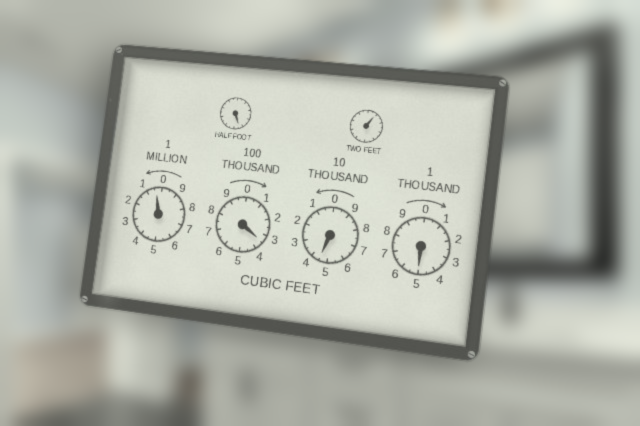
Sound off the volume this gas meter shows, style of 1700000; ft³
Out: 34500; ft³
